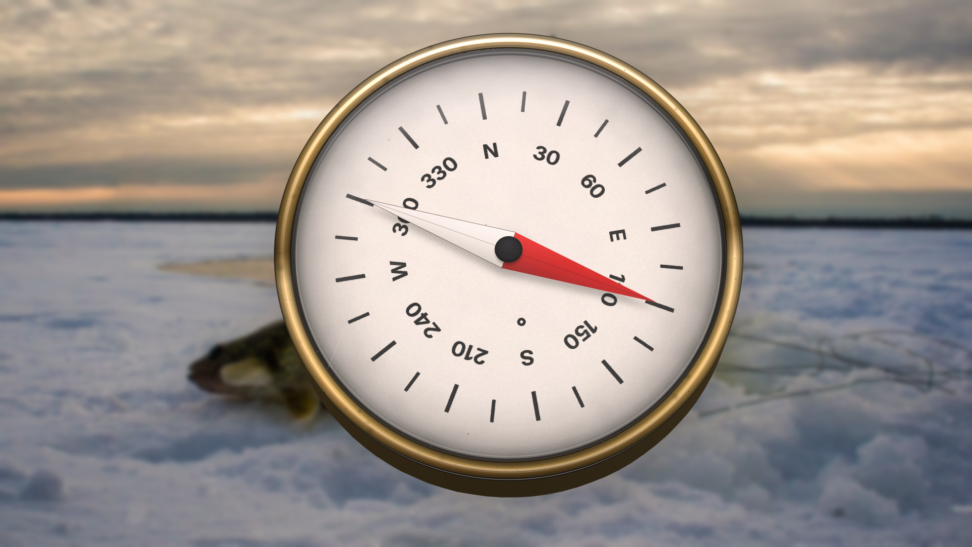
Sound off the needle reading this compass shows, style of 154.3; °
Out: 120; °
